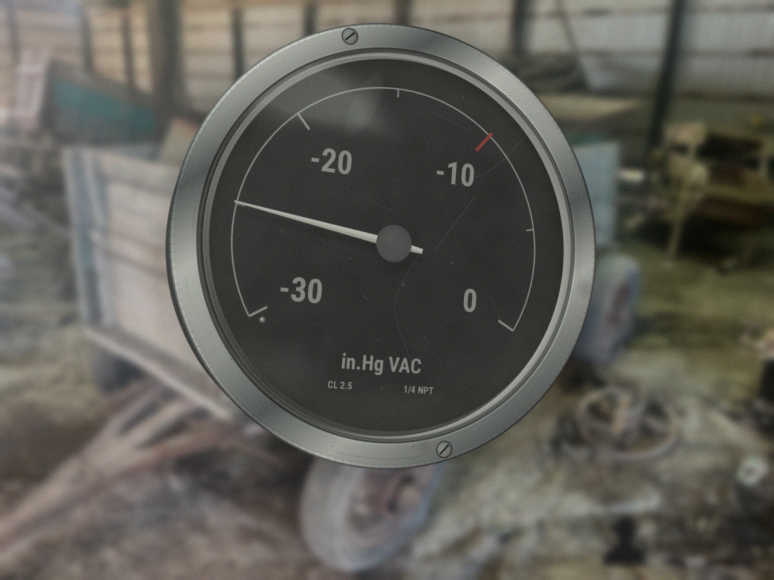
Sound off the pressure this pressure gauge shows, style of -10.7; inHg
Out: -25; inHg
